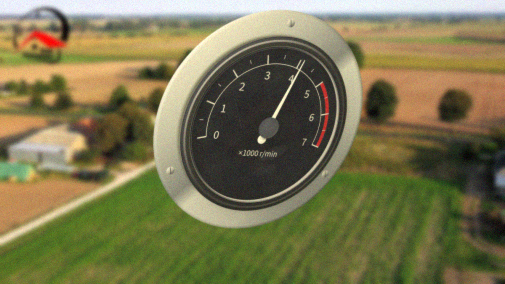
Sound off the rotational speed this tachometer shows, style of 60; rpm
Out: 4000; rpm
